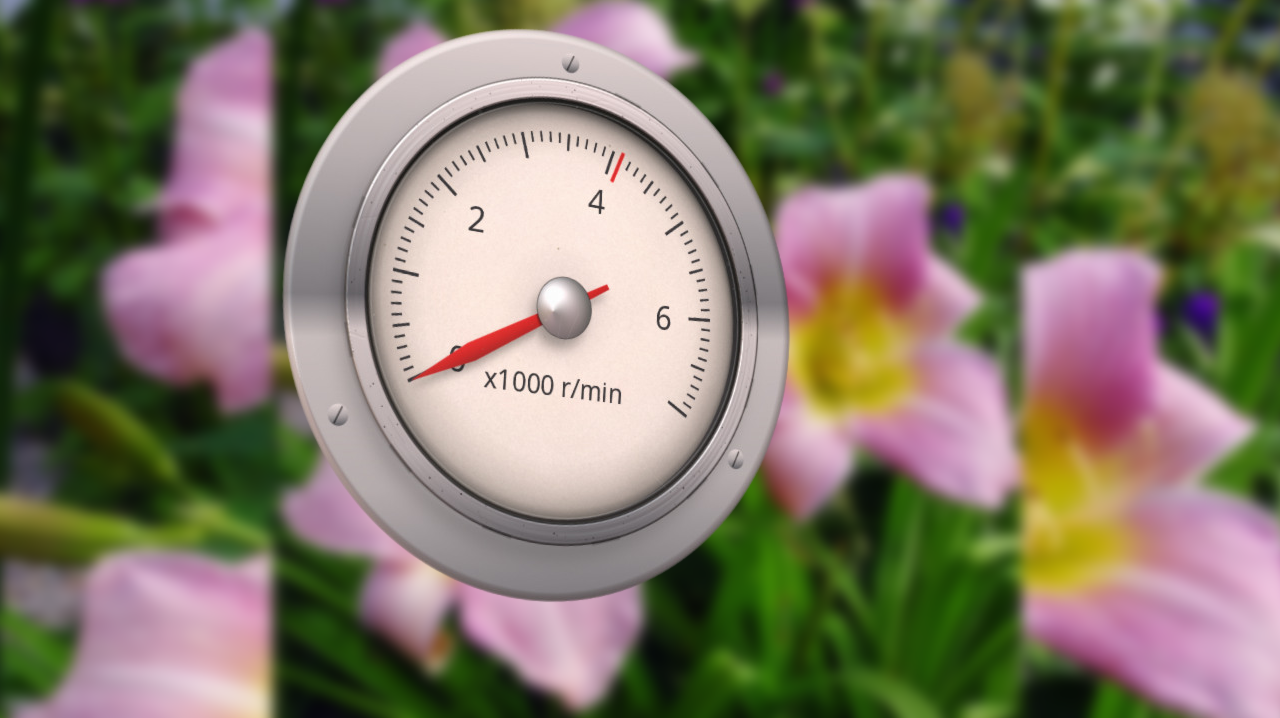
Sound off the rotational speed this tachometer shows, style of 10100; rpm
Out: 0; rpm
